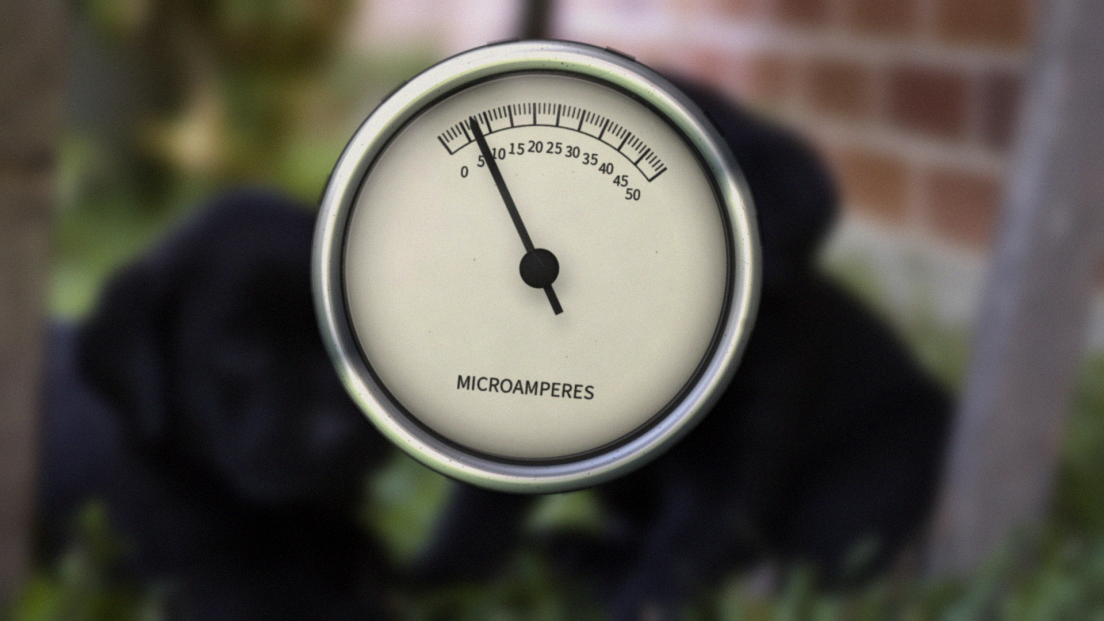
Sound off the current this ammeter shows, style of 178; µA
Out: 7; µA
